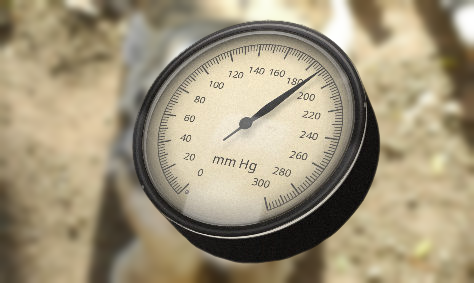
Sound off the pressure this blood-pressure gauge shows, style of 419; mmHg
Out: 190; mmHg
